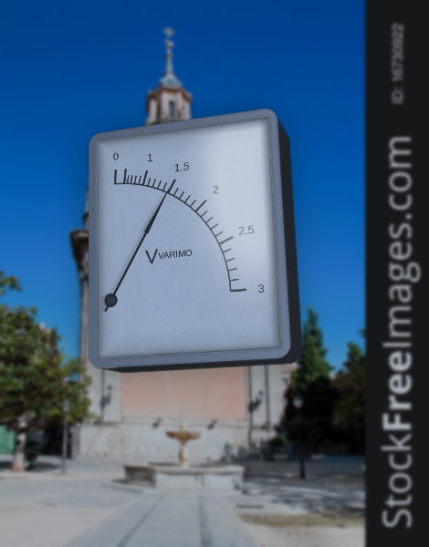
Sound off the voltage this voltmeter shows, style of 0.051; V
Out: 1.5; V
